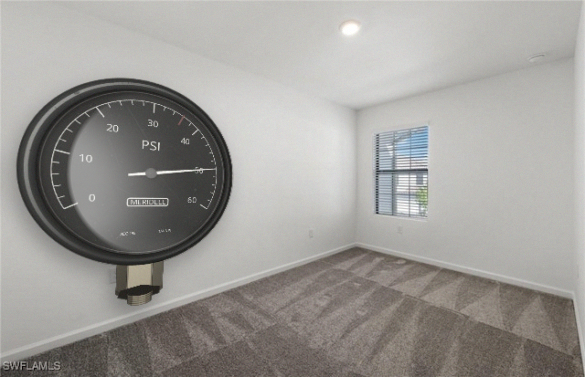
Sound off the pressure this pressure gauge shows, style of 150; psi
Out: 50; psi
